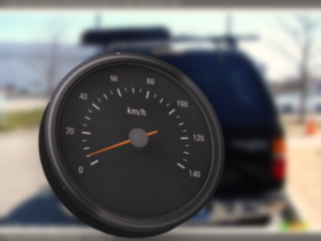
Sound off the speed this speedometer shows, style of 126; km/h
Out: 5; km/h
